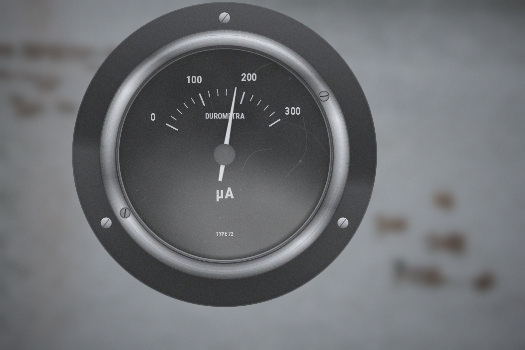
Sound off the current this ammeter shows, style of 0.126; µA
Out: 180; µA
